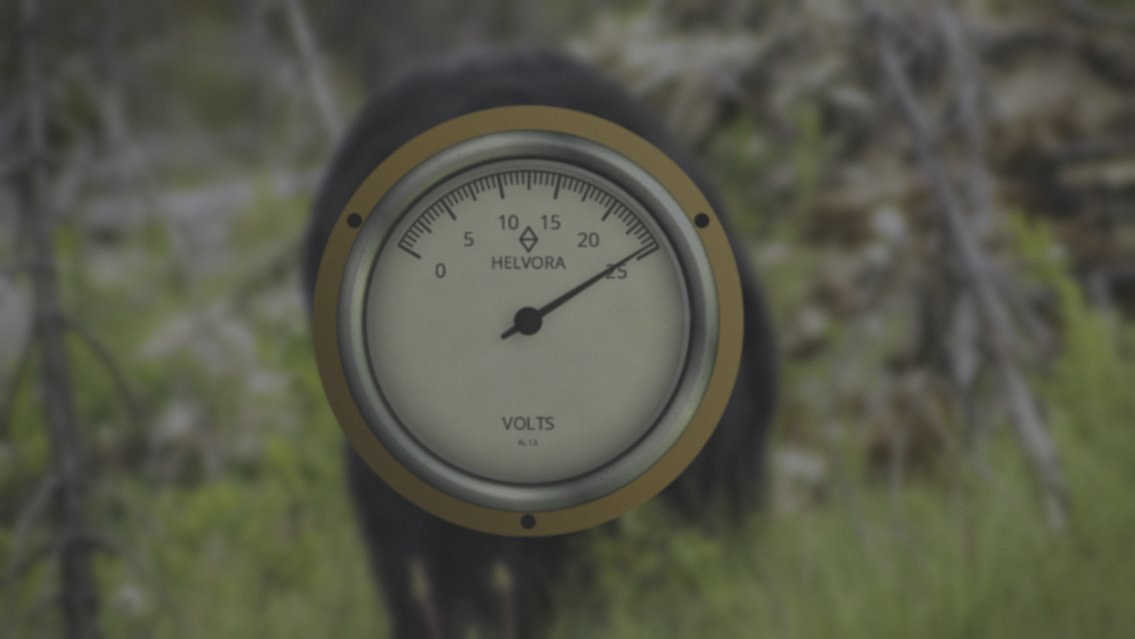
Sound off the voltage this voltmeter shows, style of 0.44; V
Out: 24.5; V
